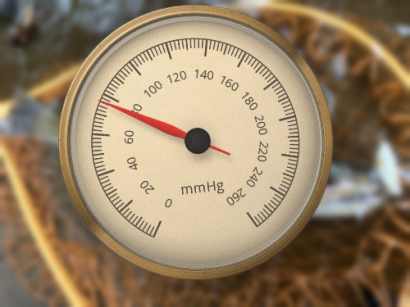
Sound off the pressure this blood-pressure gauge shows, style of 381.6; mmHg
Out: 76; mmHg
